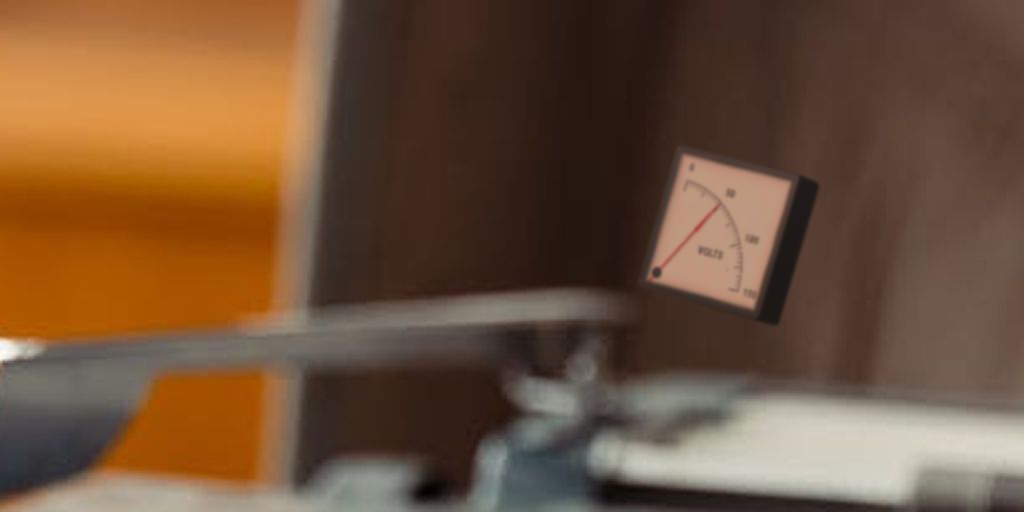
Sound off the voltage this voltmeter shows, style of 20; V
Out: 50; V
